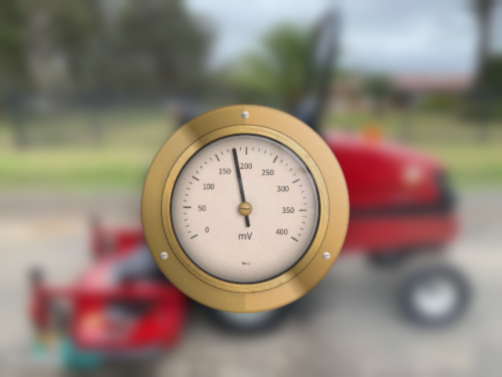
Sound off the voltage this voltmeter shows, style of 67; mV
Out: 180; mV
